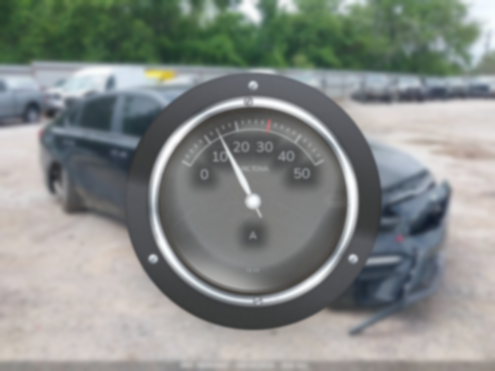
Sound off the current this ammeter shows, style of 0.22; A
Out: 14; A
